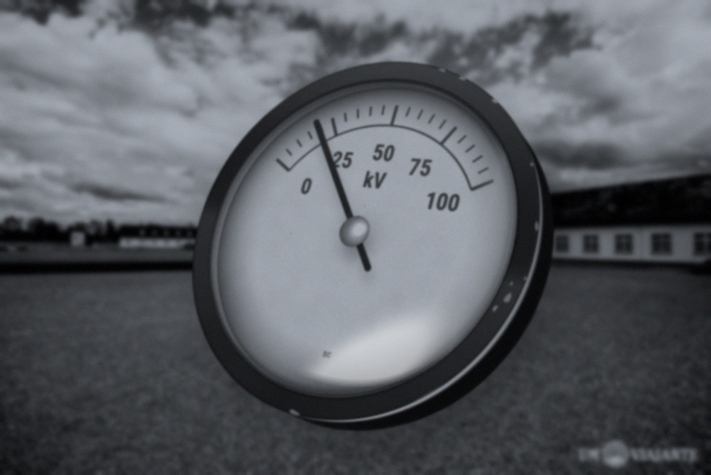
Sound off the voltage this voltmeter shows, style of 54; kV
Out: 20; kV
